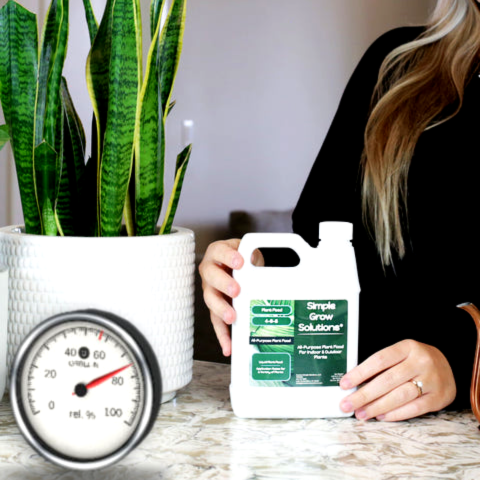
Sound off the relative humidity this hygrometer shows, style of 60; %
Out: 75; %
